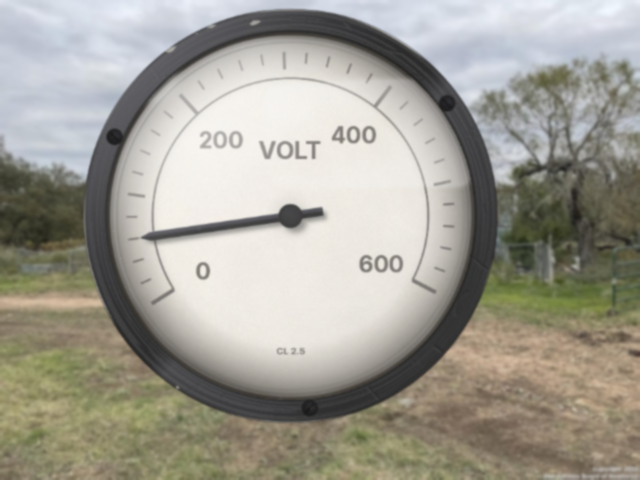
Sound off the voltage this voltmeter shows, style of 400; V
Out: 60; V
